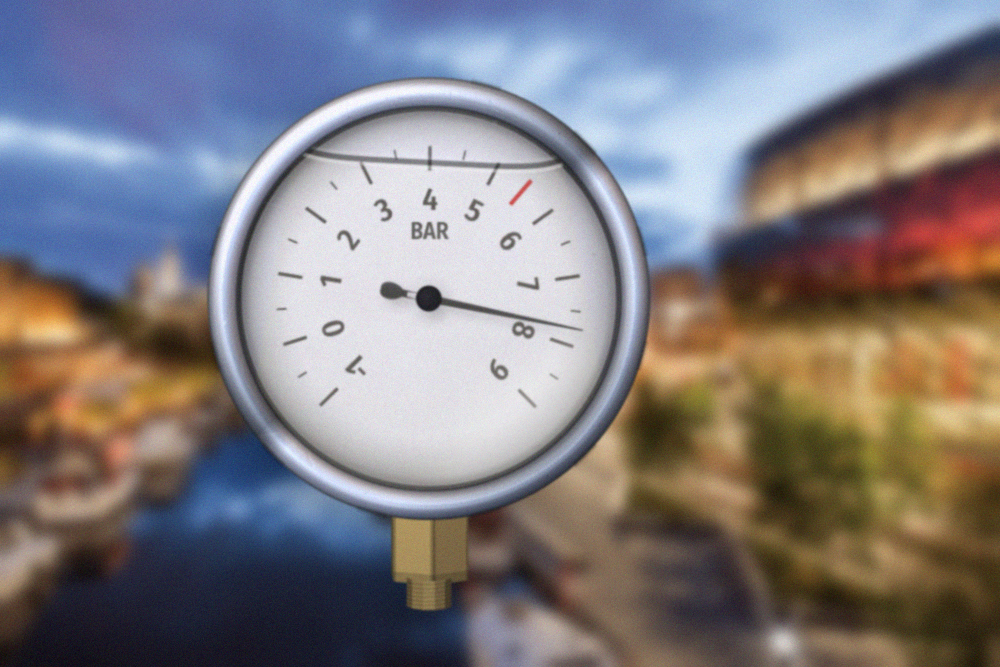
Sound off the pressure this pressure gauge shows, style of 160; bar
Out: 7.75; bar
